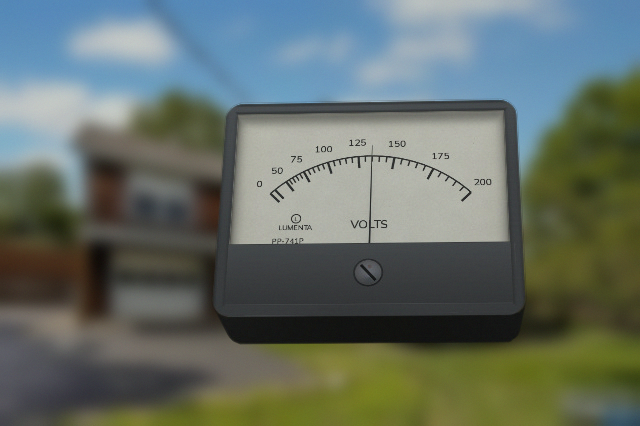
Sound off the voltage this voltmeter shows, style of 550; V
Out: 135; V
